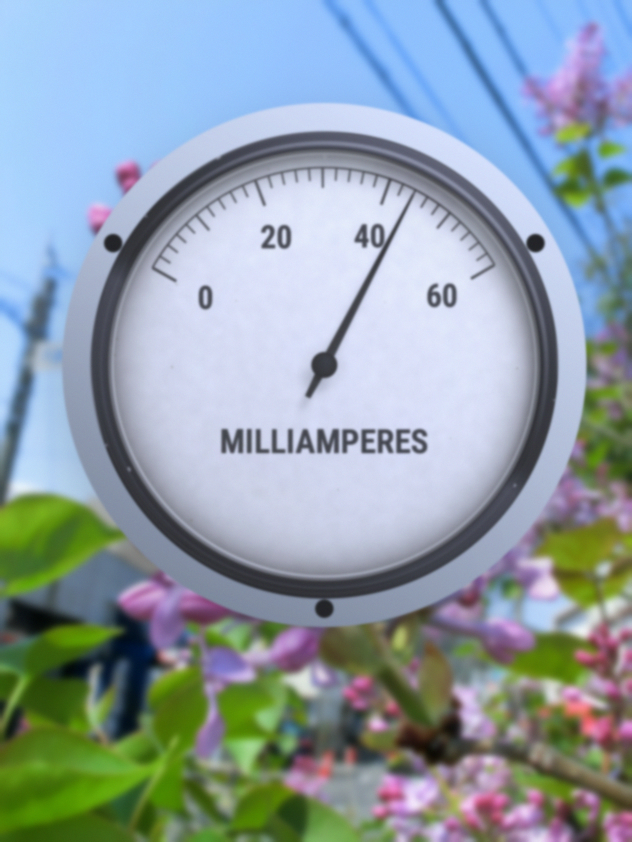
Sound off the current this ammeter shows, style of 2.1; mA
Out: 44; mA
